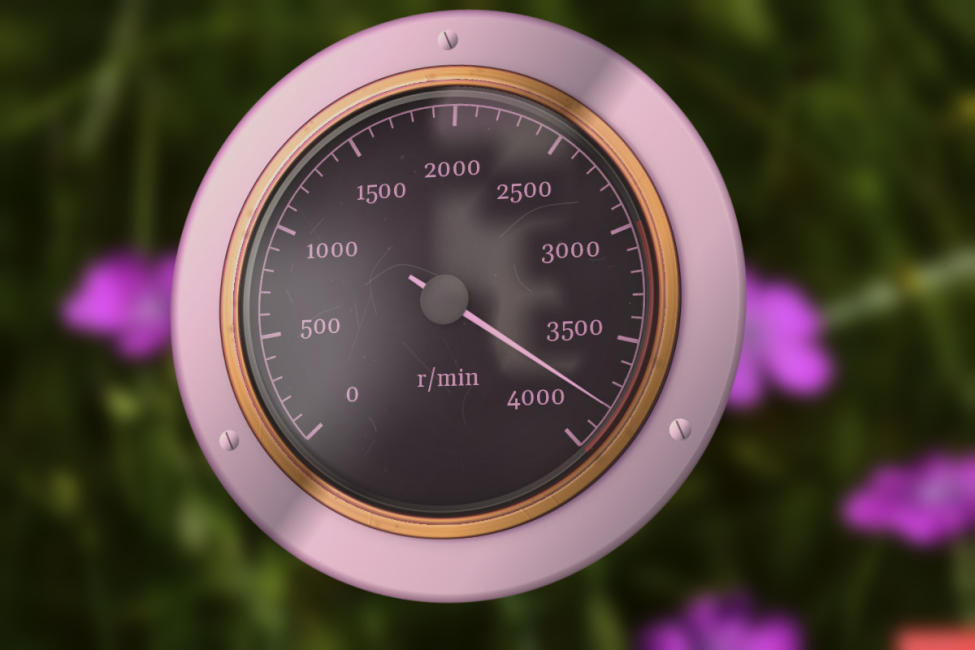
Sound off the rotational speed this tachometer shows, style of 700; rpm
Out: 3800; rpm
